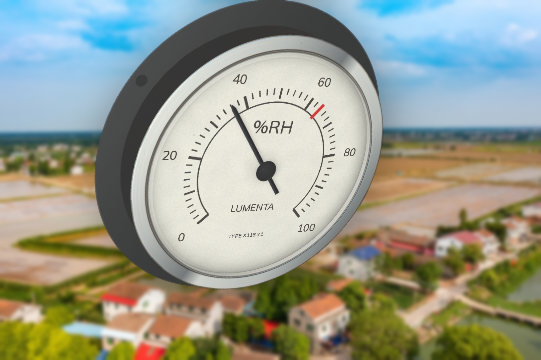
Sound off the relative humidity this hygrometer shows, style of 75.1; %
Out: 36; %
